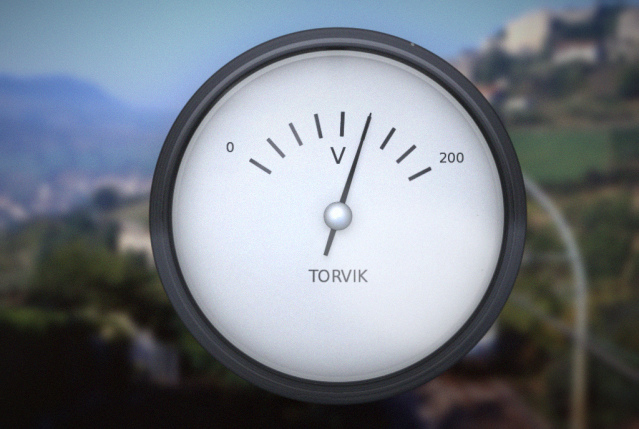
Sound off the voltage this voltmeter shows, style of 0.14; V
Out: 125; V
